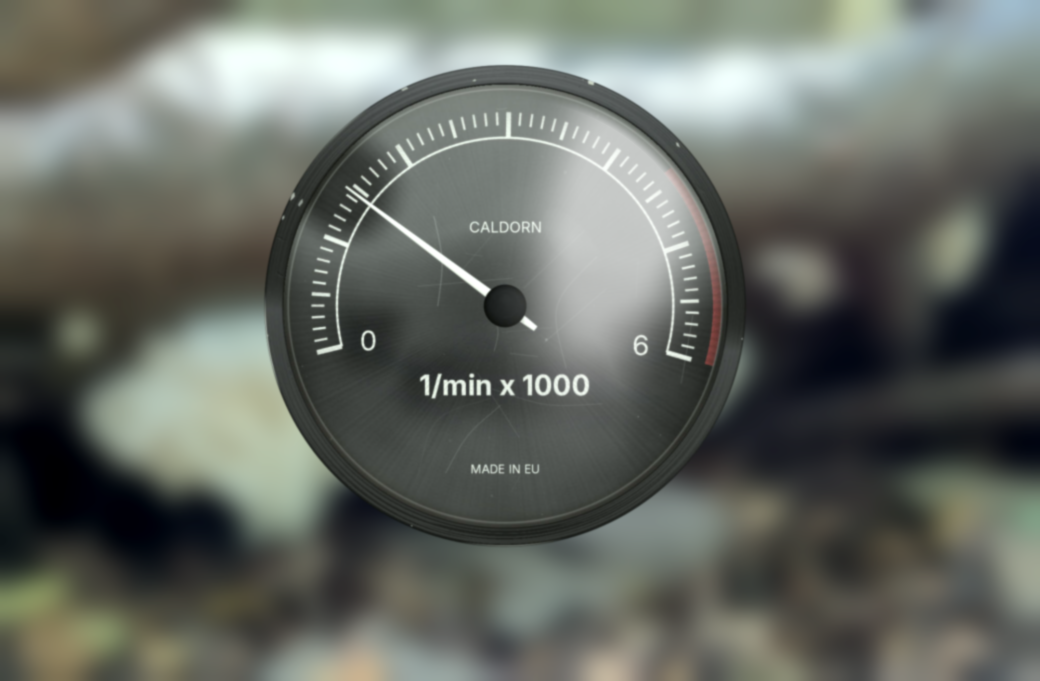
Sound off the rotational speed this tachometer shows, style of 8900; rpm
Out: 1450; rpm
